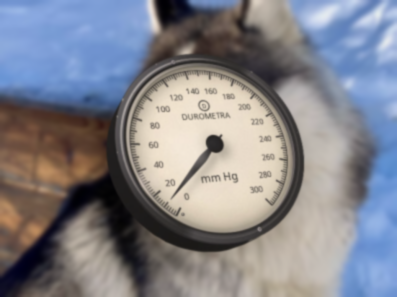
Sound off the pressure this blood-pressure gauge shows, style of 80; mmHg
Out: 10; mmHg
